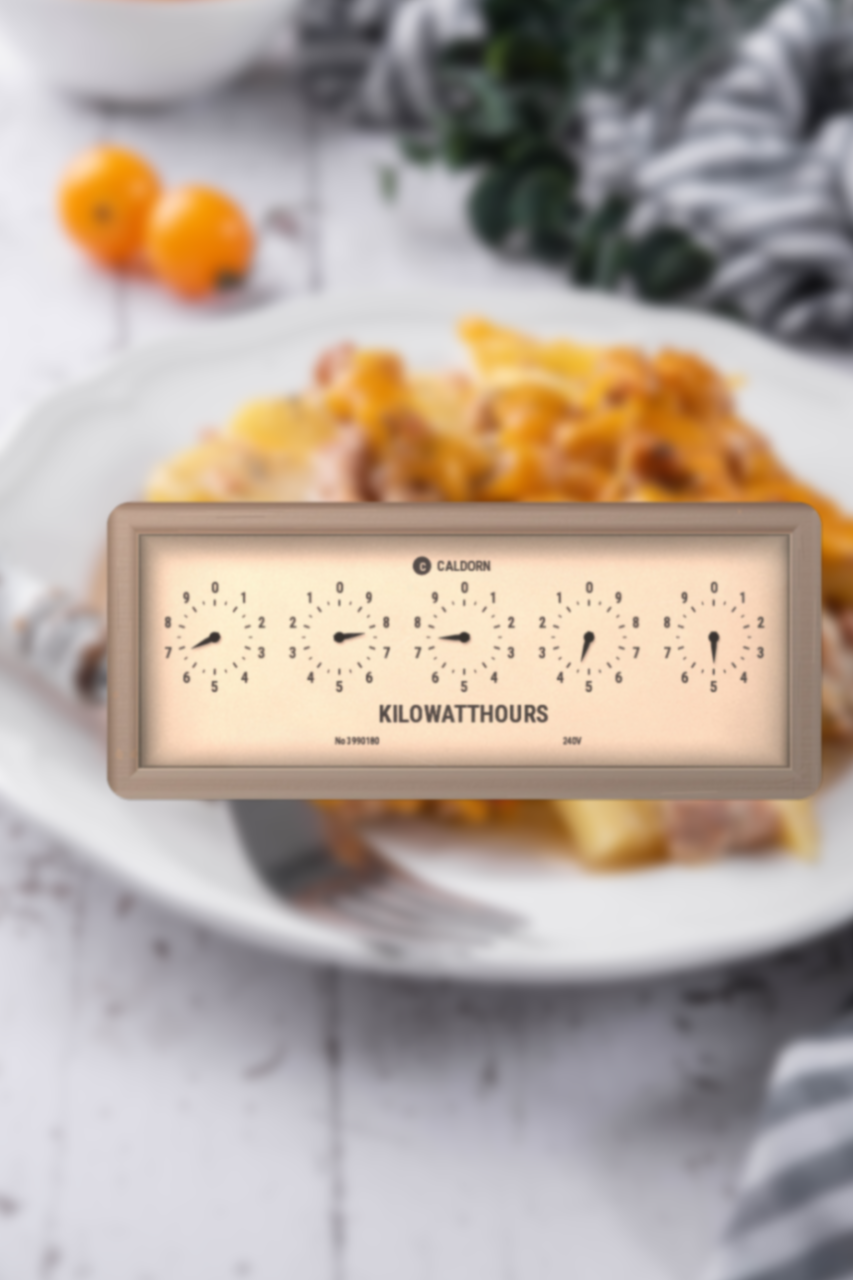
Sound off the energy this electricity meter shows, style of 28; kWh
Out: 67745; kWh
